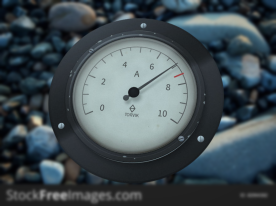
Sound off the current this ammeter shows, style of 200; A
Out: 7; A
